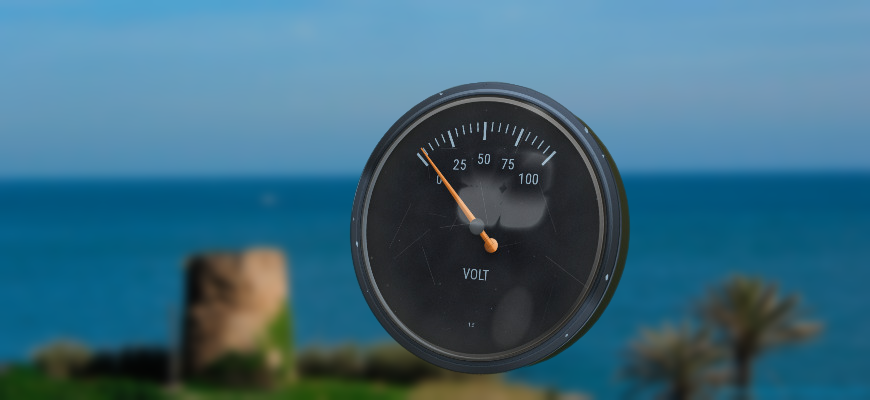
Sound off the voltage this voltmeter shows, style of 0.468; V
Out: 5; V
